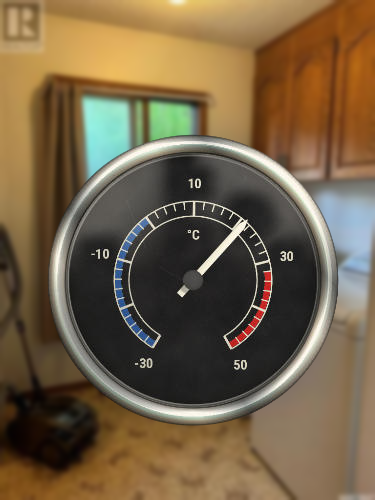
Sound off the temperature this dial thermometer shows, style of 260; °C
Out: 21; °C
